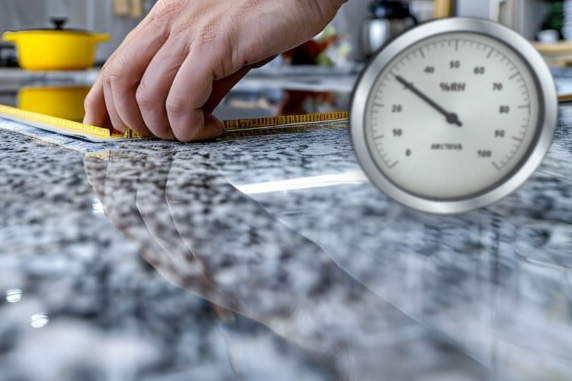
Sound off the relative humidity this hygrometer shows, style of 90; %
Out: 30; %
